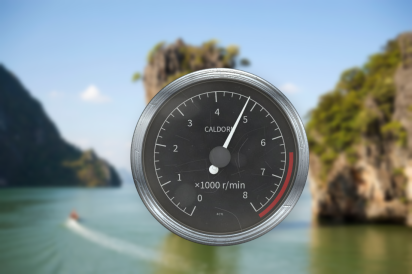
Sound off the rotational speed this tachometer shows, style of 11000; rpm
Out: 4800; rpm
